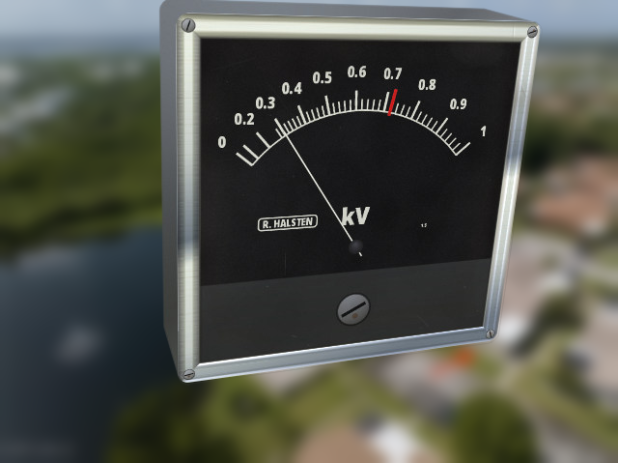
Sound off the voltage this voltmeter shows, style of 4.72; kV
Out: 0.3; kV
